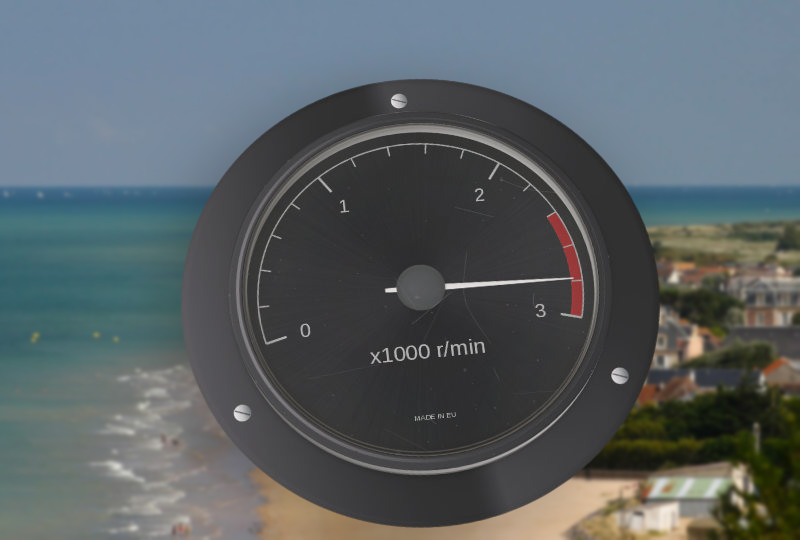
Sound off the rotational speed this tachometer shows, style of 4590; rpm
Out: 2800; rpm
